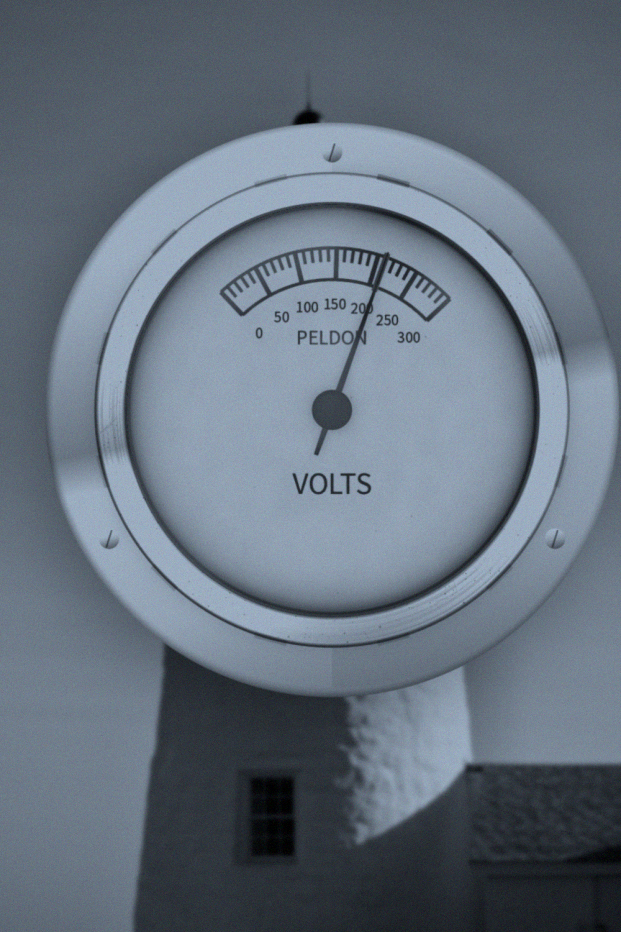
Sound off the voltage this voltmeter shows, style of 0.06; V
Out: 210; V
